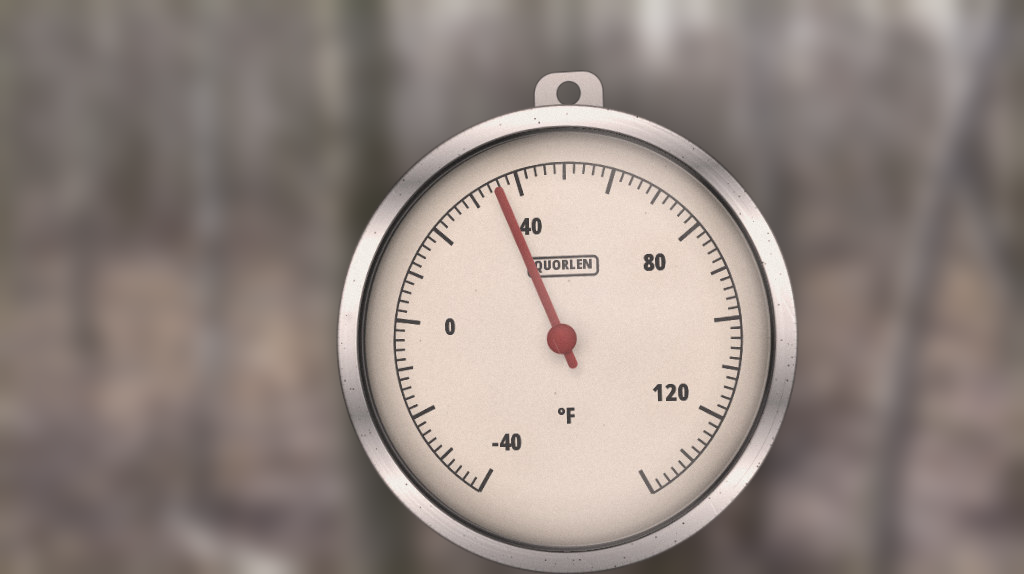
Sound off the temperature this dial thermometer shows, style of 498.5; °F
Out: 36; °F
